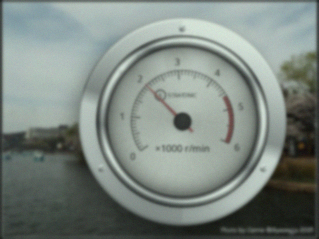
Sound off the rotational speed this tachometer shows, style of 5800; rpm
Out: 2000; rpm
